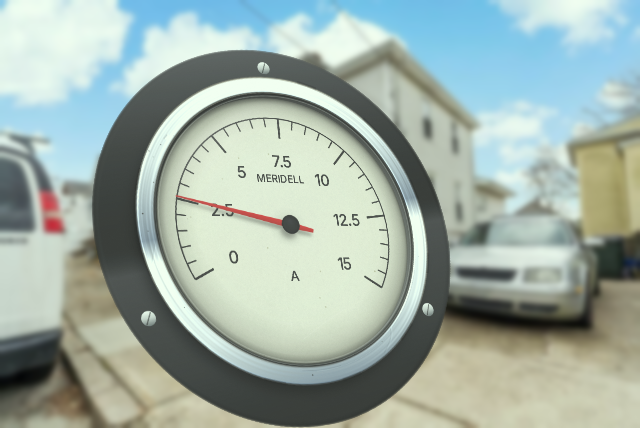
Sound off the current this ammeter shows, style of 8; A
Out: 2.5; A
